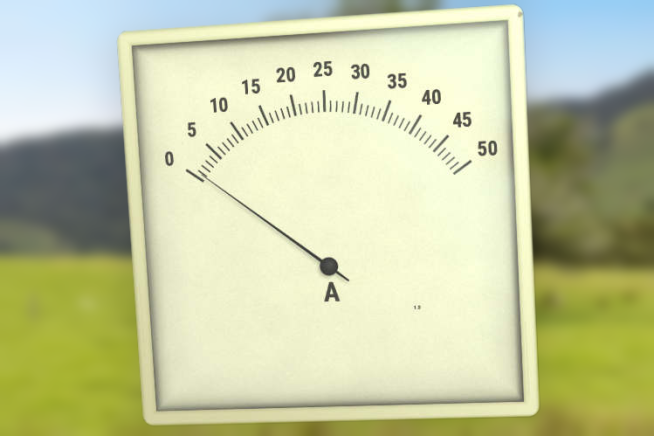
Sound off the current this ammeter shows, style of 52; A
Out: 1; A
